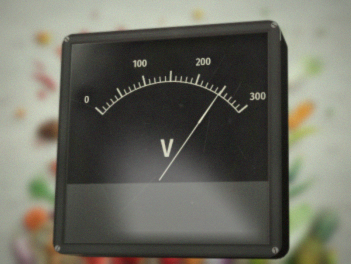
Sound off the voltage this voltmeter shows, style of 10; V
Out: 250; V
